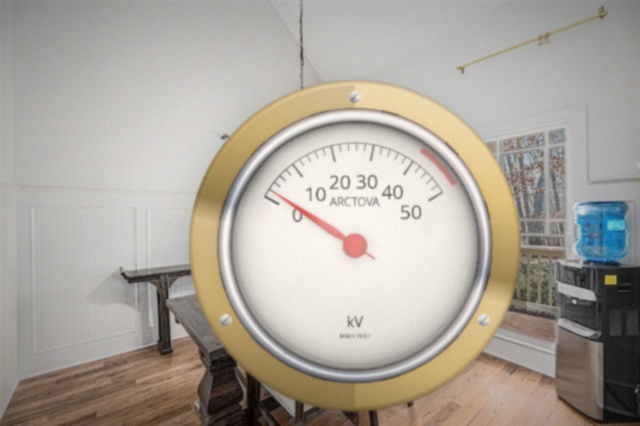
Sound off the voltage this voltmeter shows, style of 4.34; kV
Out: 2; kV
